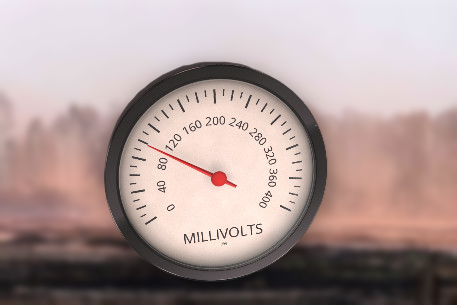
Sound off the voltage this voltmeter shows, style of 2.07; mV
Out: 100; mV
